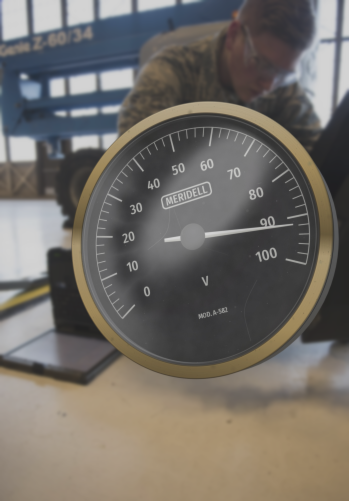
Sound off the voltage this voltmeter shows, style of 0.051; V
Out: 92; V
